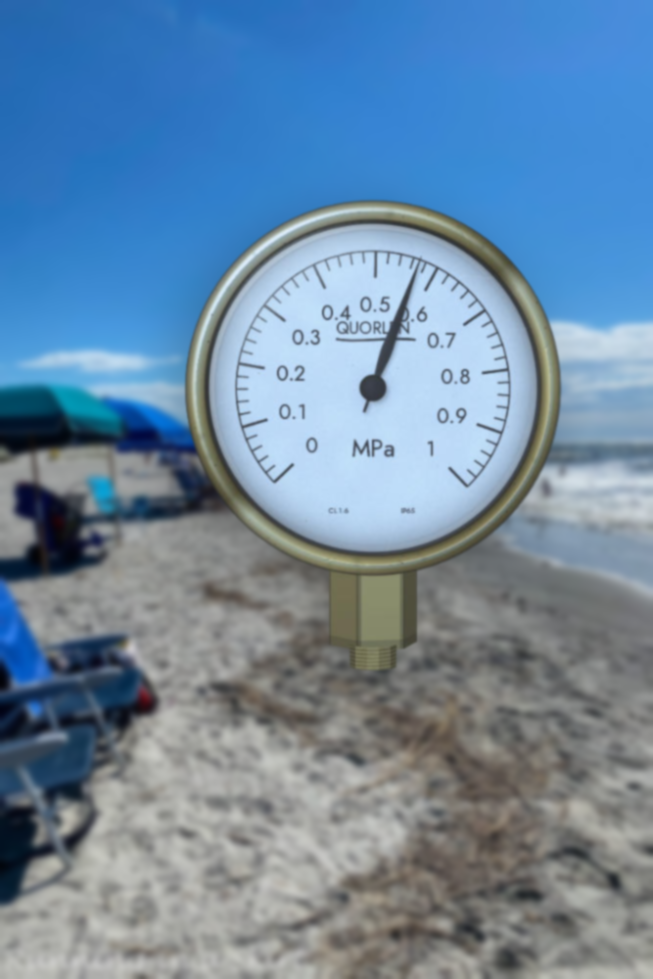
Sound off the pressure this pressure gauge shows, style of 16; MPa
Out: 0.57; MPa
